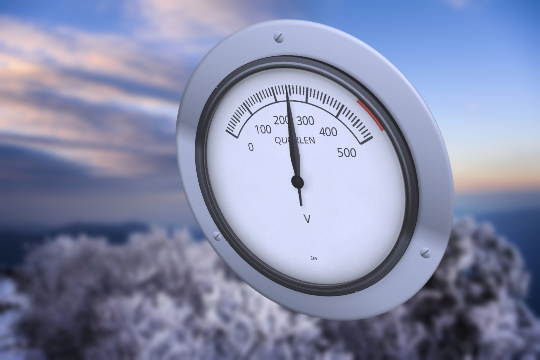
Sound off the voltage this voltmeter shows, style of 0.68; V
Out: 250; V
